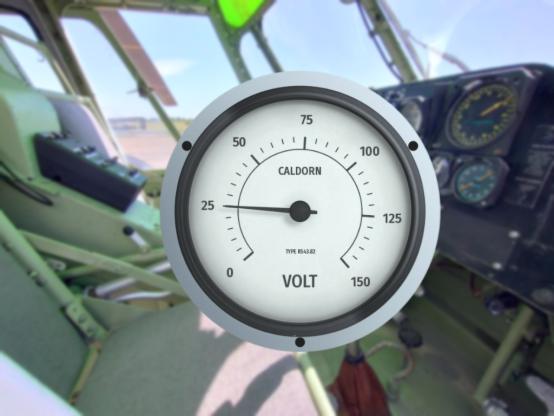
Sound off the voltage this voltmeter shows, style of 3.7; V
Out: 25; V
